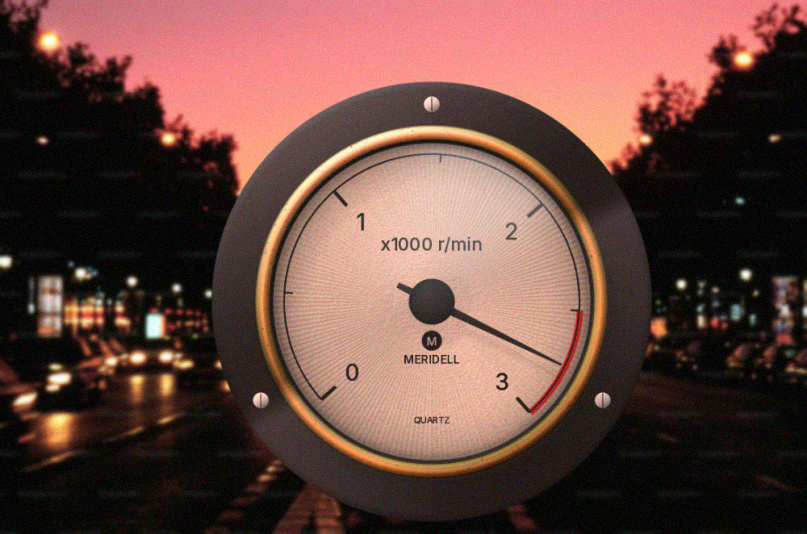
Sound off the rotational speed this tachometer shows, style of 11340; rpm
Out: 2750; rpm
